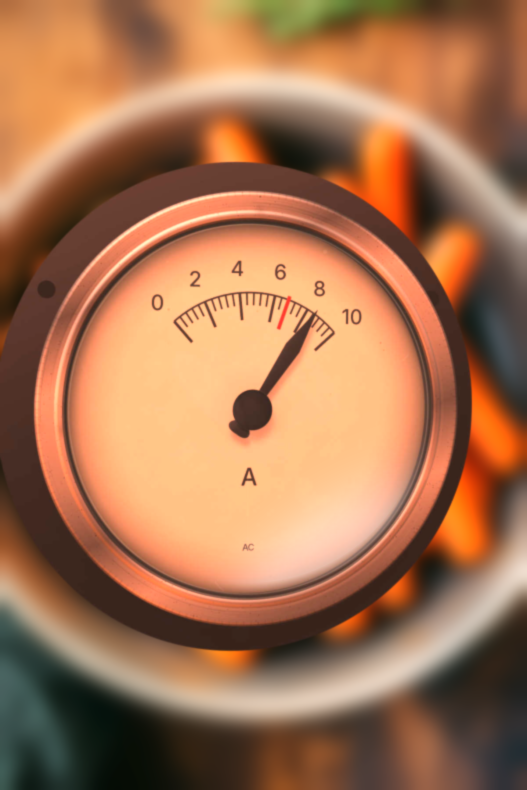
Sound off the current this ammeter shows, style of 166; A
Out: 8.4; A
